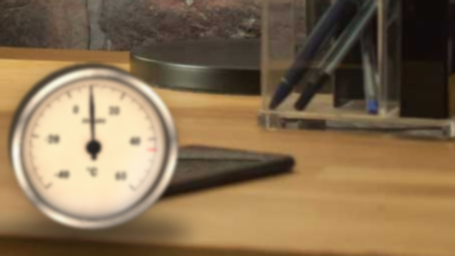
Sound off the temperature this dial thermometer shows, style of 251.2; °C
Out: 8; °C
